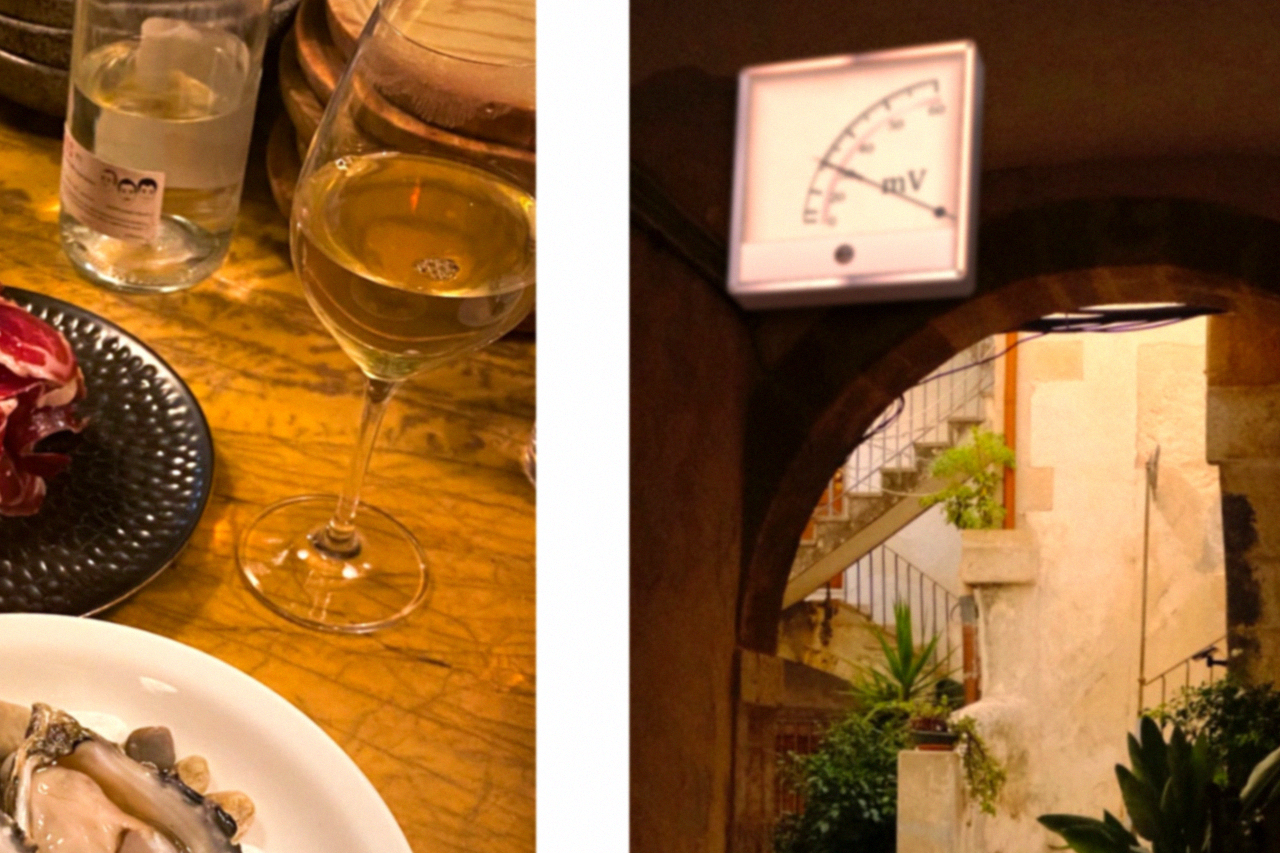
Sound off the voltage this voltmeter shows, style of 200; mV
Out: 30; mV
